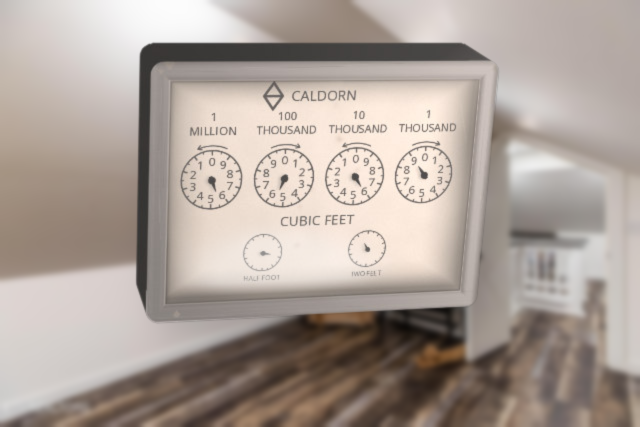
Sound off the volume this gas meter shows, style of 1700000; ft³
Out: 555900; ft³
